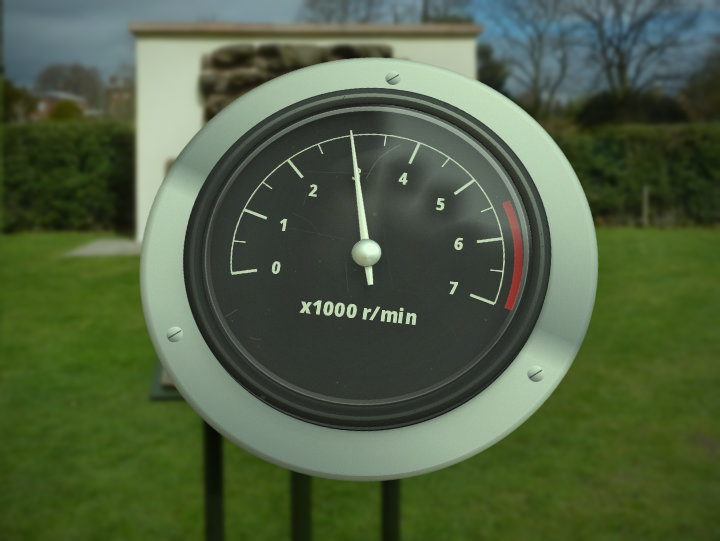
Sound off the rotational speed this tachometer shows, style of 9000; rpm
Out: 3000; rpm
